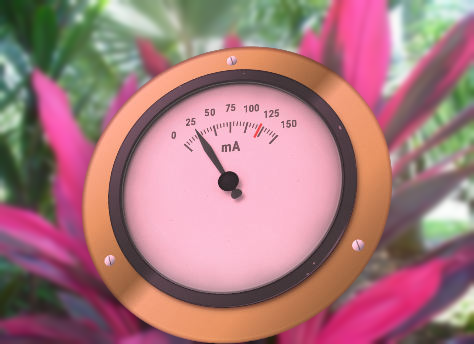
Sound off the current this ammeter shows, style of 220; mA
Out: 25; mA
